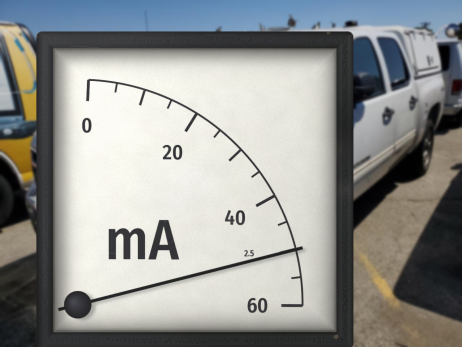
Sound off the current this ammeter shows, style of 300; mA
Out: 50; mA
